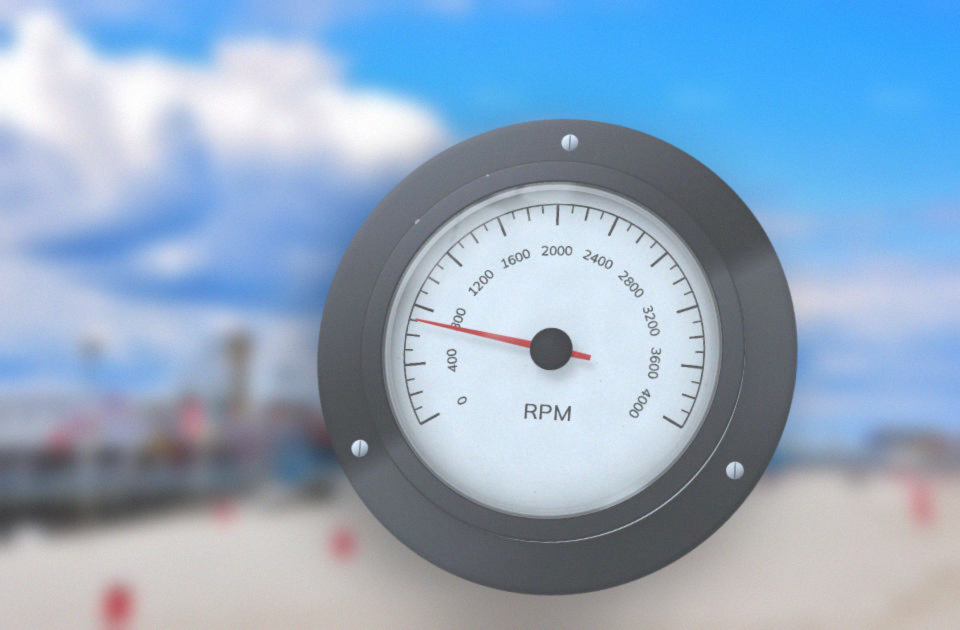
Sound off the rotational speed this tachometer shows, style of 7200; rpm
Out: 700; rpm
